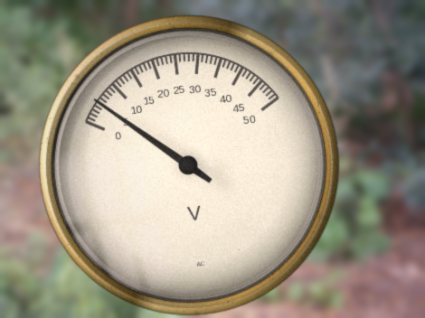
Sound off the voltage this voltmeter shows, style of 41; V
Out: 5; V
